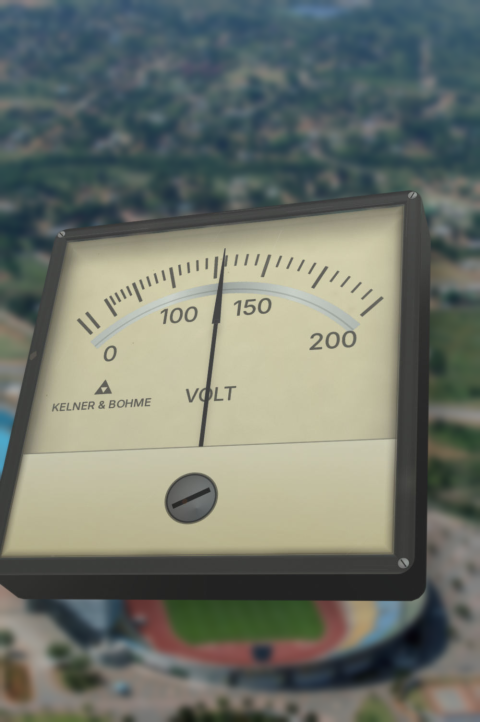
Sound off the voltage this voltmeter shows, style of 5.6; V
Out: 130; V
